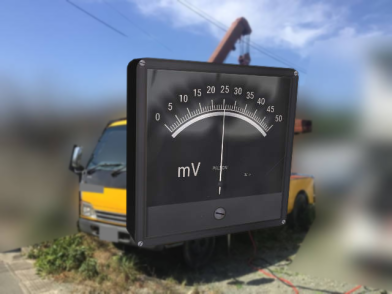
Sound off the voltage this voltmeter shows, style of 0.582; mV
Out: 25; mV
